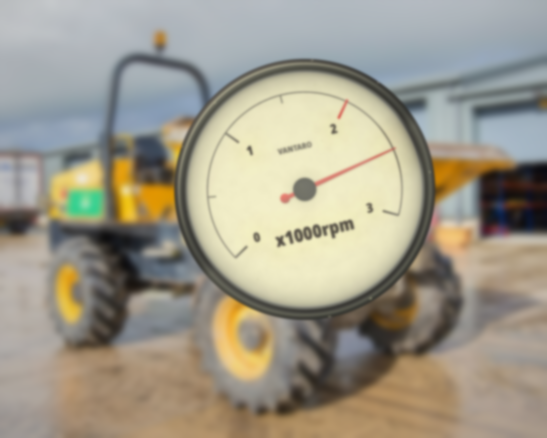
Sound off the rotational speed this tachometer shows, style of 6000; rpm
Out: 2500; rpm
